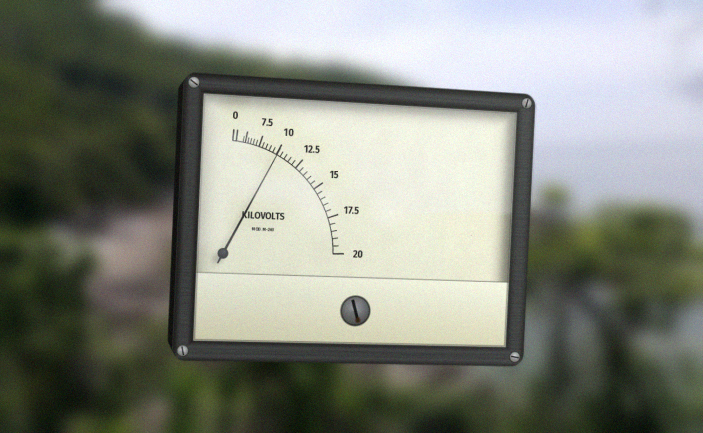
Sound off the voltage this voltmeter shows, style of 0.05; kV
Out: 10; kV
